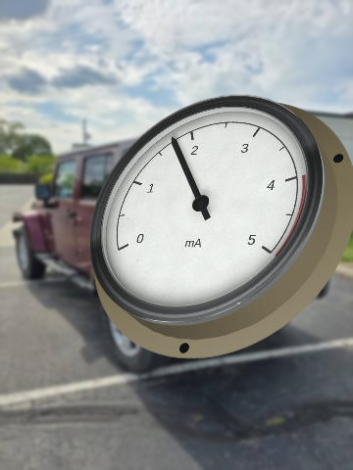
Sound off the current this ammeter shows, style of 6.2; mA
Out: 1.75; mA
